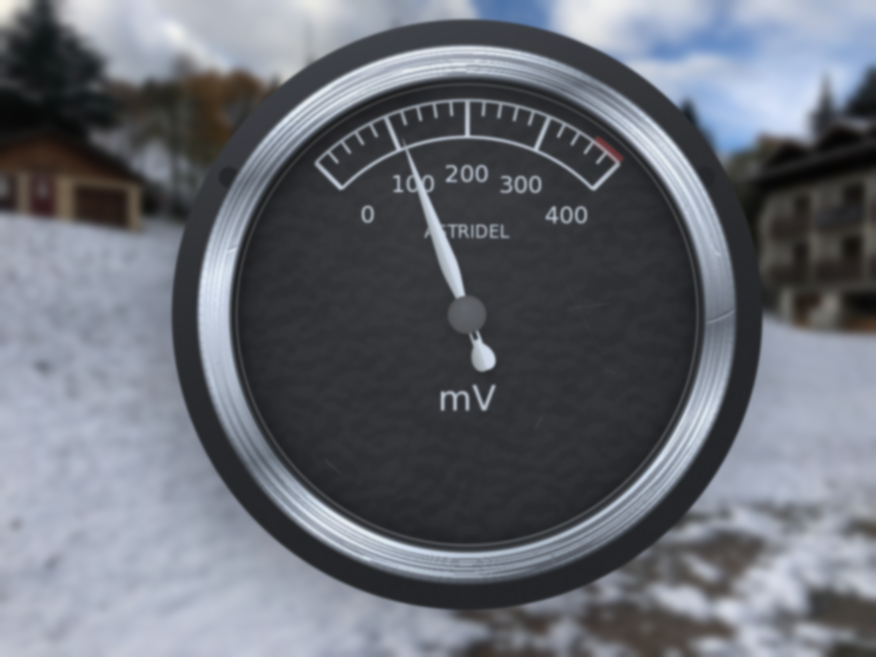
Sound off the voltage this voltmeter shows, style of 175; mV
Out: 110; mV
